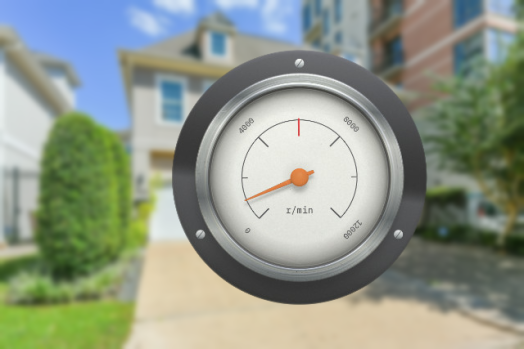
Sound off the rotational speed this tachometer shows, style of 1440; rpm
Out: 1000; rpm
